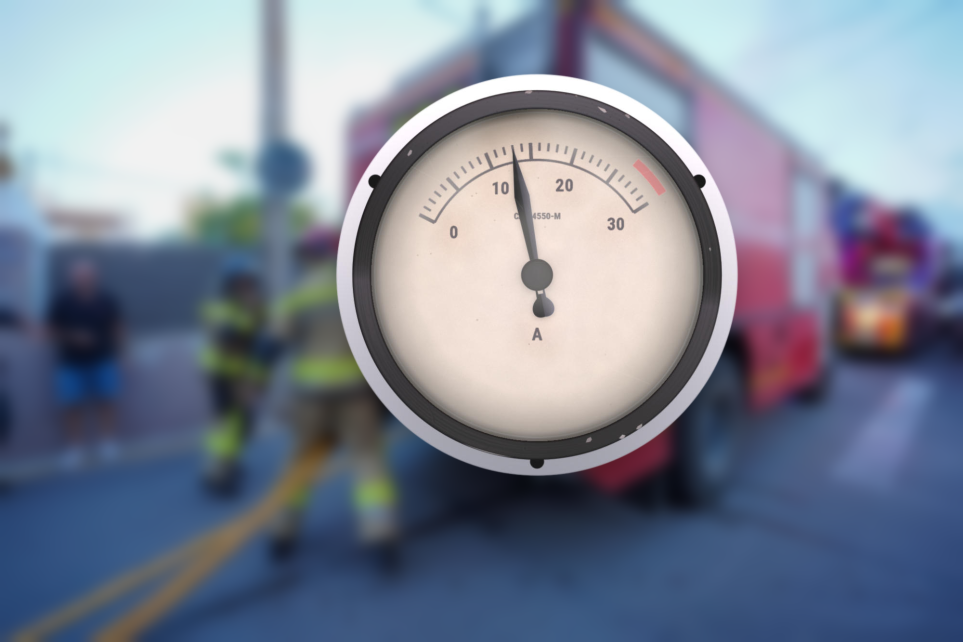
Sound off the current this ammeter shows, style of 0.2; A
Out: 13; A
